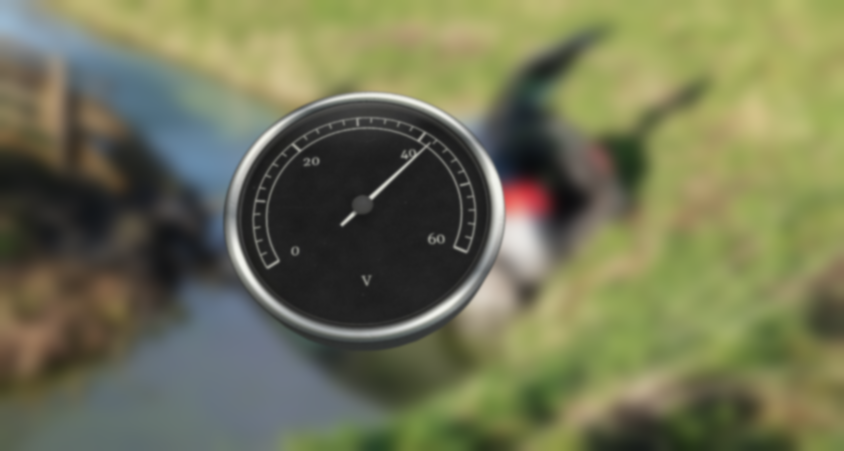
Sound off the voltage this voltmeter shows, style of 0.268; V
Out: 42; V
